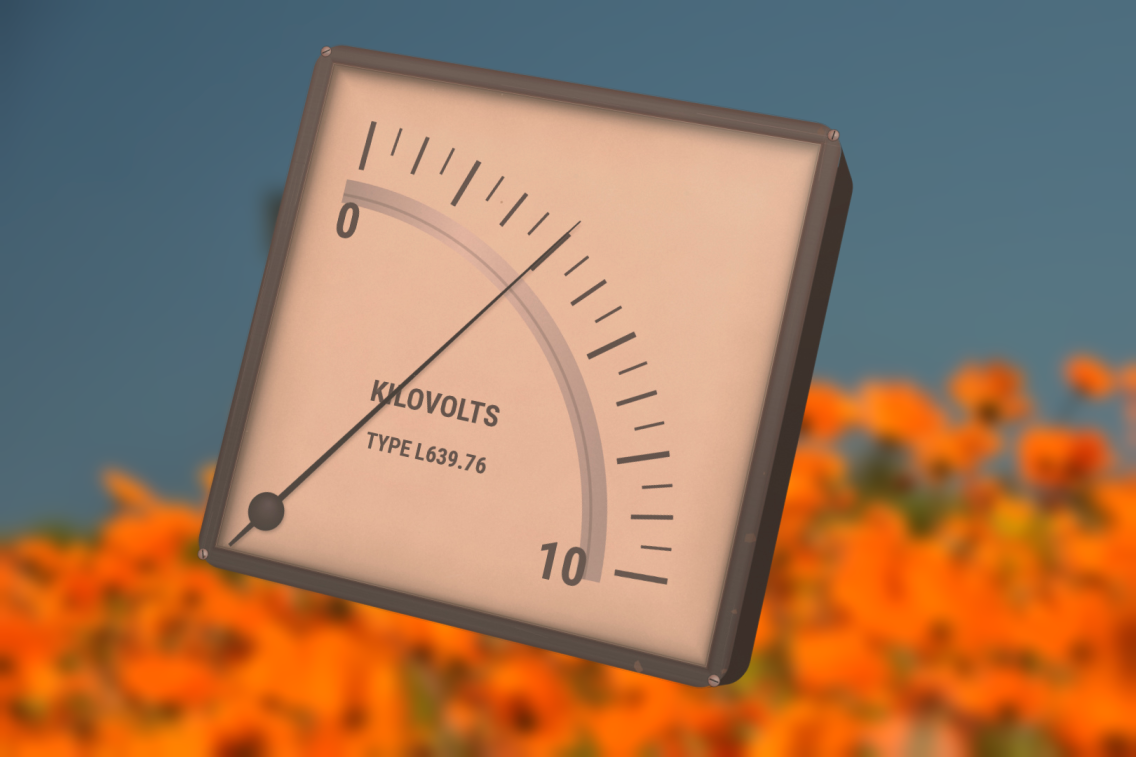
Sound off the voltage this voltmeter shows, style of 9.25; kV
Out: 4; kV
